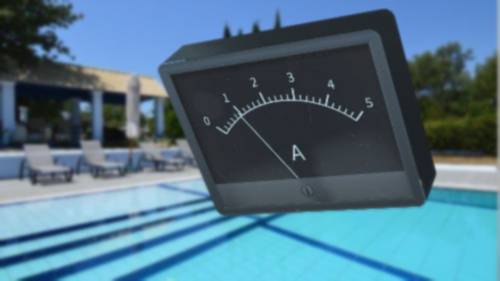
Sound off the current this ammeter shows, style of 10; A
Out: 1; A
